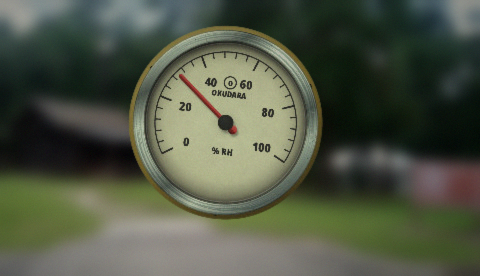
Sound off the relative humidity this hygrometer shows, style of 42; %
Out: 30; %
